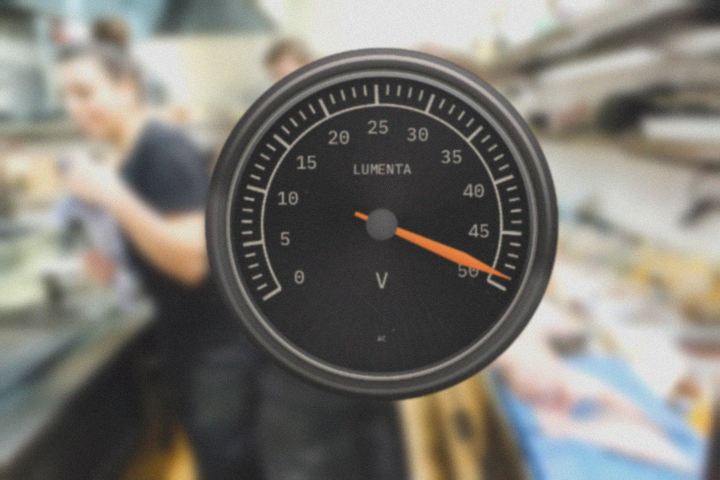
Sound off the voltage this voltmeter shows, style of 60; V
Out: 49; V
